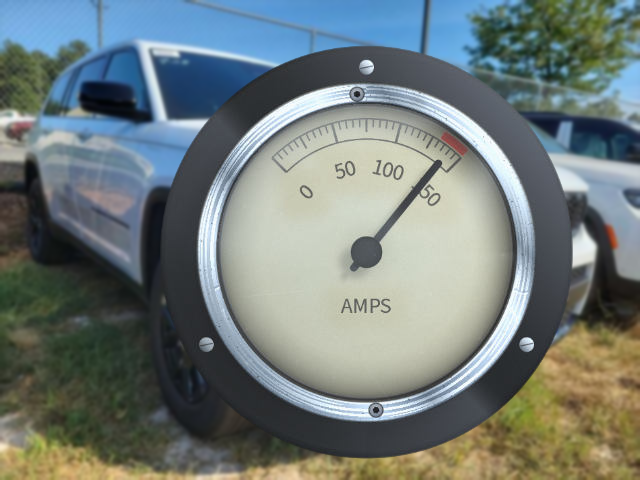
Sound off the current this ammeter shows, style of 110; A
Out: 140; A
